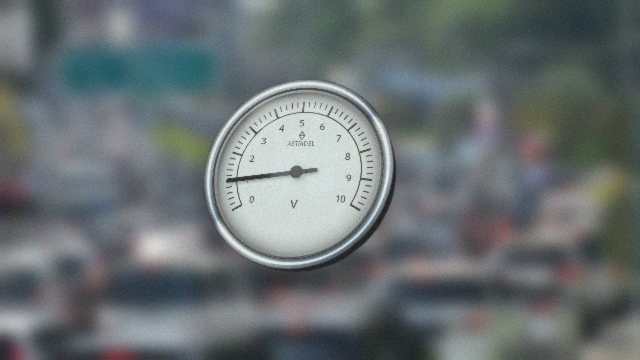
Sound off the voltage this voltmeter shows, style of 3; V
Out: 1; V
